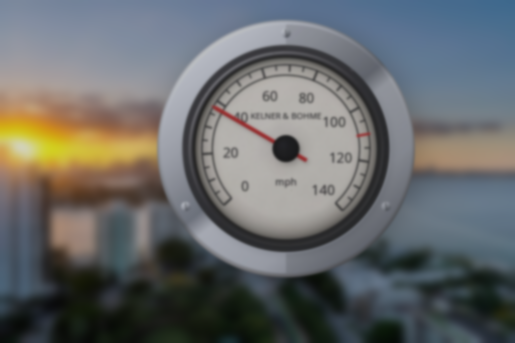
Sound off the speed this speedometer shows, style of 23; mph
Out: 37.5; mph
